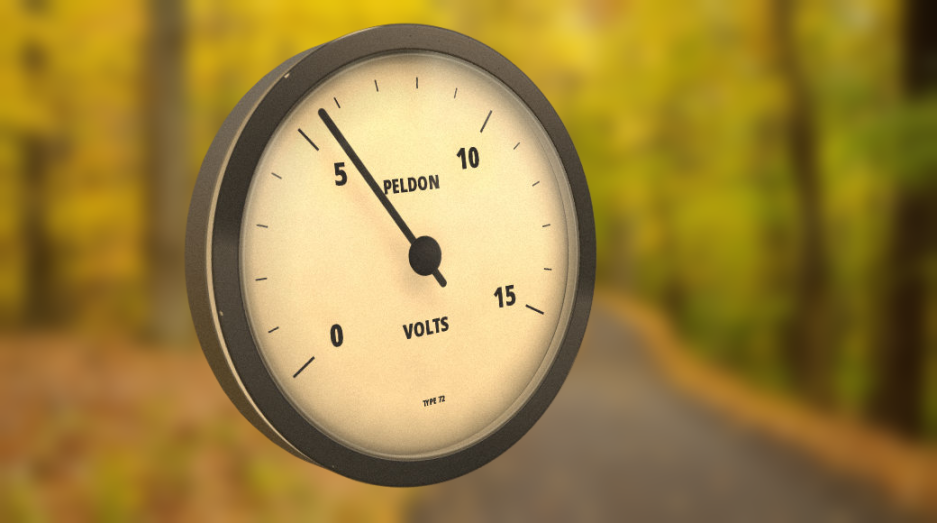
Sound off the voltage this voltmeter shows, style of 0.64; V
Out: 5.5; V
